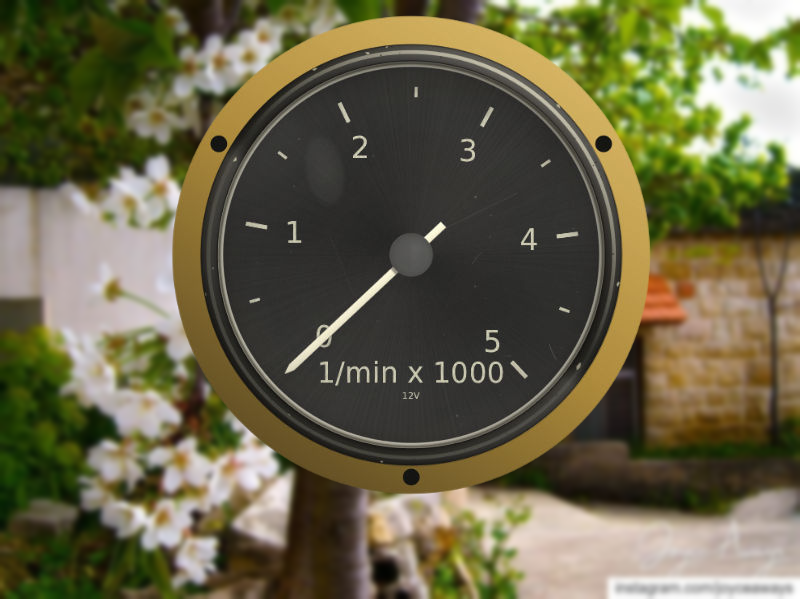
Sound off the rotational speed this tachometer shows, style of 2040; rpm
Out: 0; rpm
